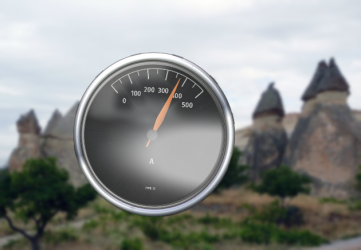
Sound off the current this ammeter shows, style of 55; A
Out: 375; A
